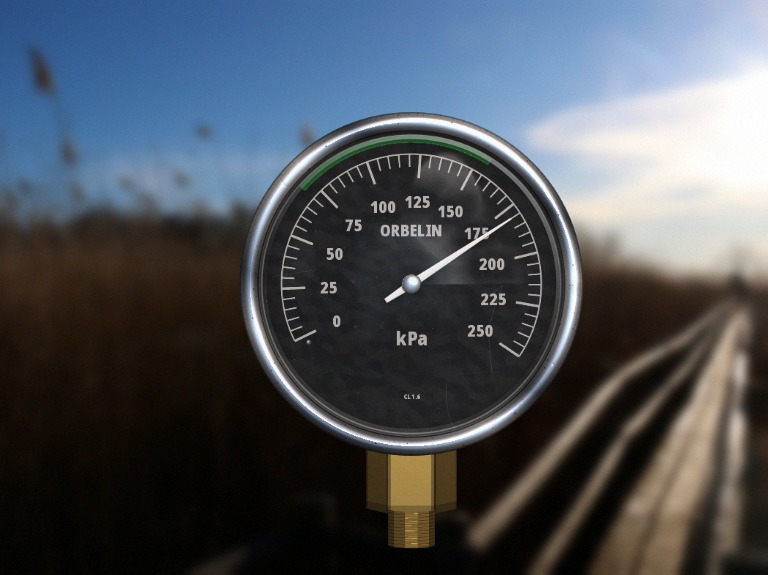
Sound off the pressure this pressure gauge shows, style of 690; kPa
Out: 180; kPa
